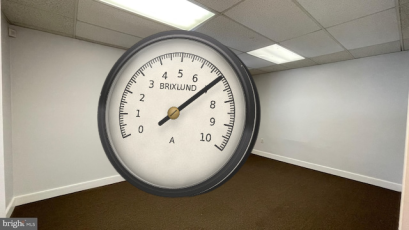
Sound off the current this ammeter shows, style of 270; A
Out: 7; A
